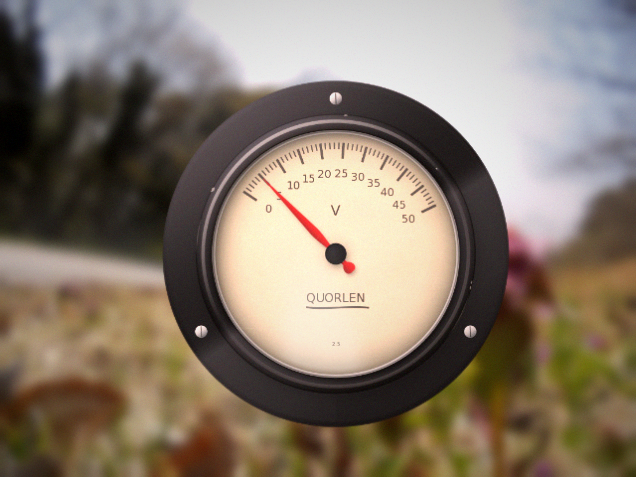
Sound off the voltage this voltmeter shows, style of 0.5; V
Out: 5; V
